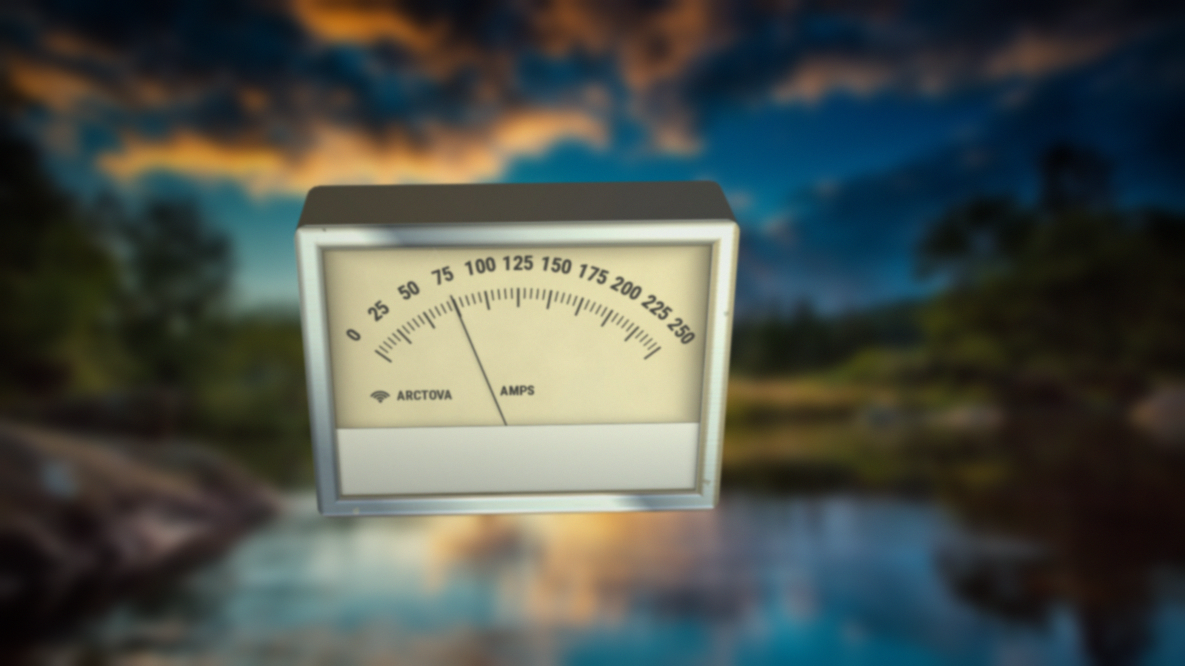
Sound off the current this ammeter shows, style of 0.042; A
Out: 75; A
